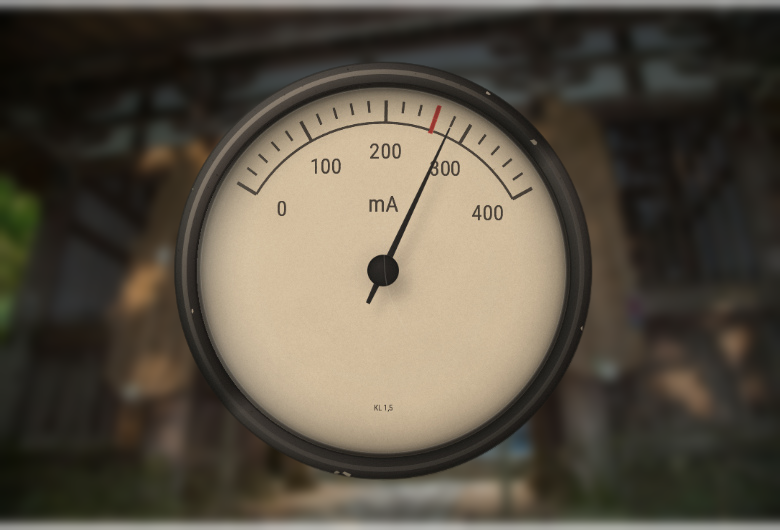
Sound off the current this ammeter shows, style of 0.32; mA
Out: 280; mA
